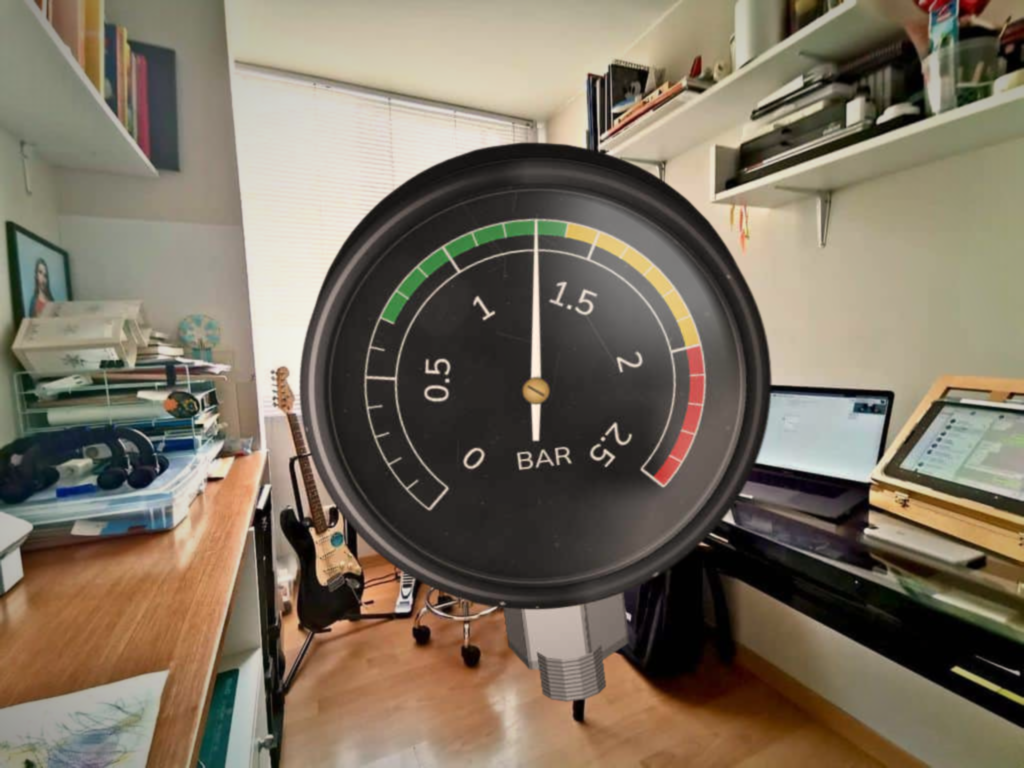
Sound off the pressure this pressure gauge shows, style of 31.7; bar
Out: 1.3; bar
